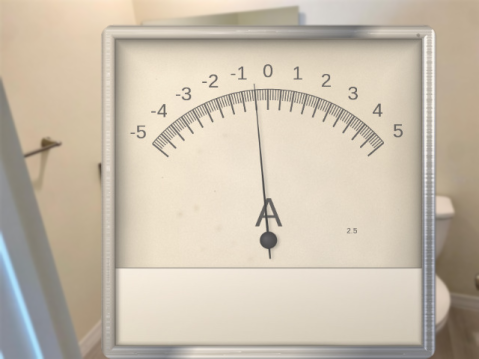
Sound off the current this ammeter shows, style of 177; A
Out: -0.5; A
